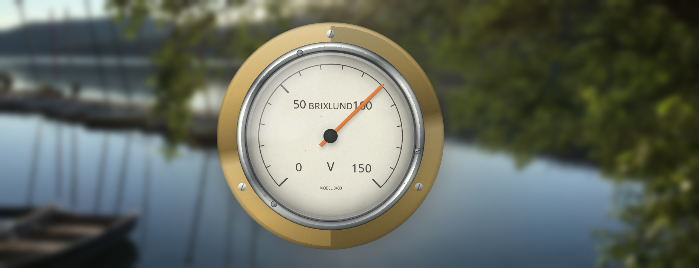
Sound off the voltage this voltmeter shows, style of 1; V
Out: 100; V
